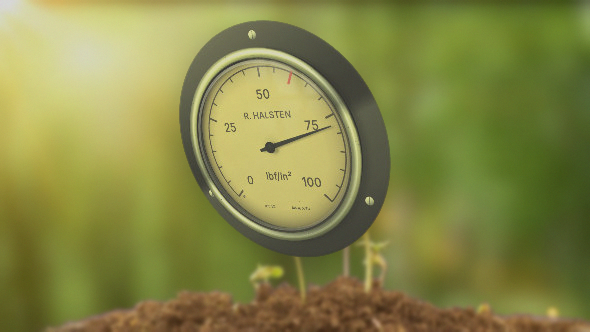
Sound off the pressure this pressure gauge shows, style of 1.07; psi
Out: 77.5; psi
